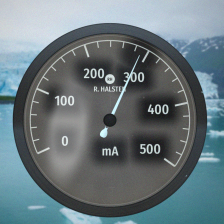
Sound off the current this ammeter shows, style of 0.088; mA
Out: 290; mA
